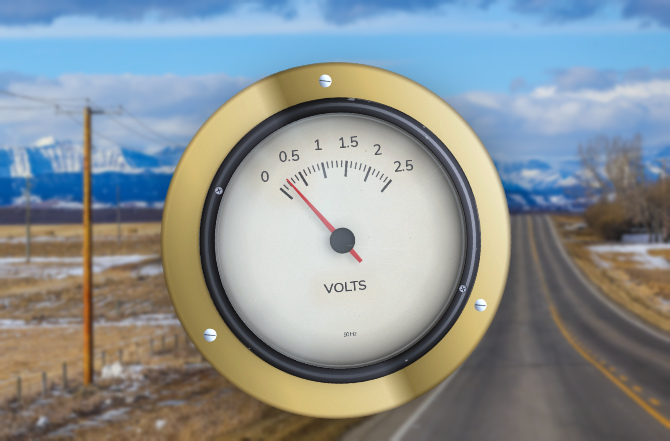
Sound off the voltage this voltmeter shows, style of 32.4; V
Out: 0.2; V
